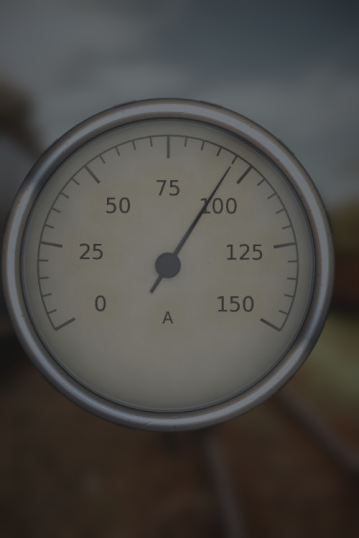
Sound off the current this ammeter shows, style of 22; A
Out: 95; A
